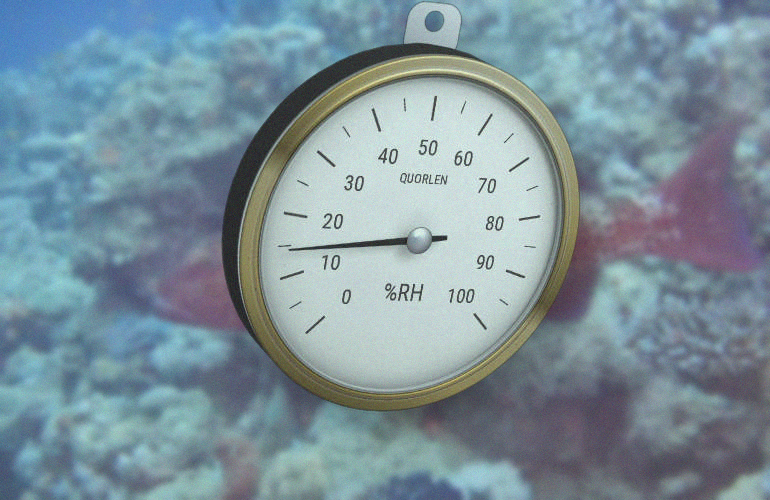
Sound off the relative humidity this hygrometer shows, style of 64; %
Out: 15; %
